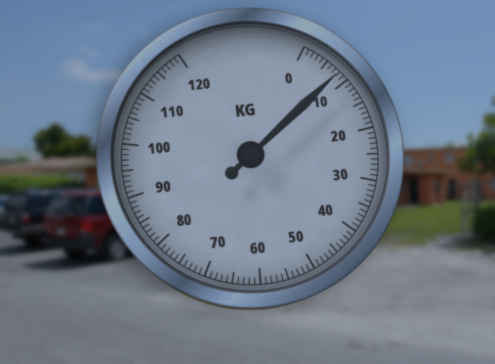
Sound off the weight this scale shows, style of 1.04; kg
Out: 8; kg
